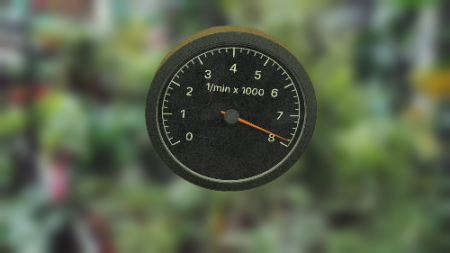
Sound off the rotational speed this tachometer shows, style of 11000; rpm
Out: 7800; rpm
